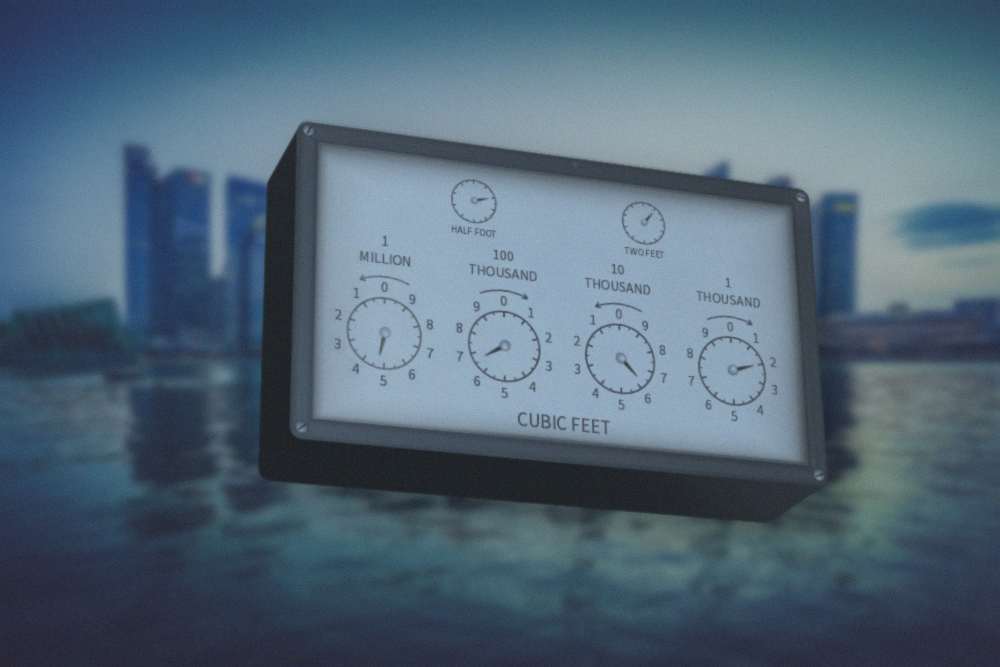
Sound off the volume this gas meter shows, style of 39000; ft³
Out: 466200; ft³
